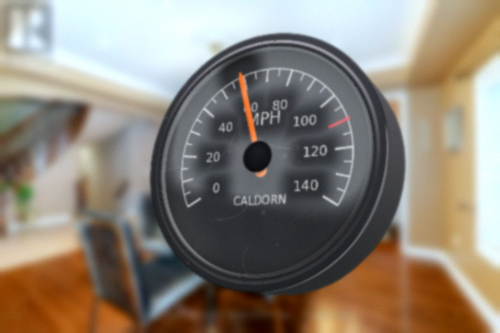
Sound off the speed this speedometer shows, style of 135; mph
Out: 60; mph
